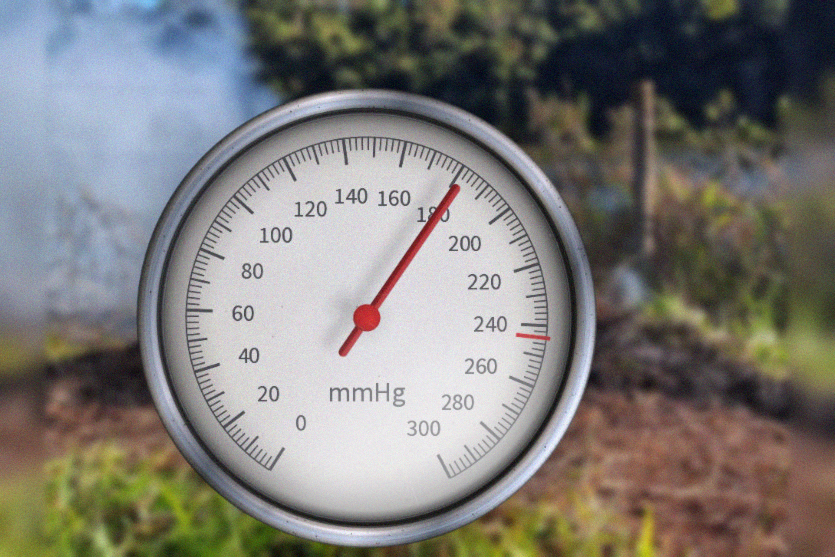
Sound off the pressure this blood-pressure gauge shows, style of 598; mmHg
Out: 182; mmHg
